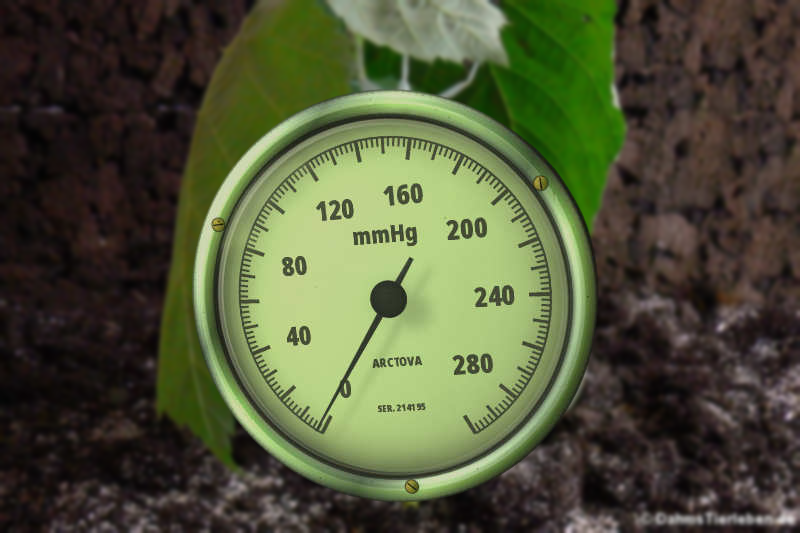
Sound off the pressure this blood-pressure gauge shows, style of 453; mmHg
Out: 2; mmHg
